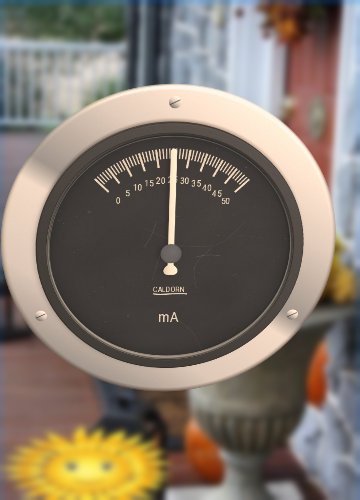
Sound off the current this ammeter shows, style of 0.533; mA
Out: 25; mA
